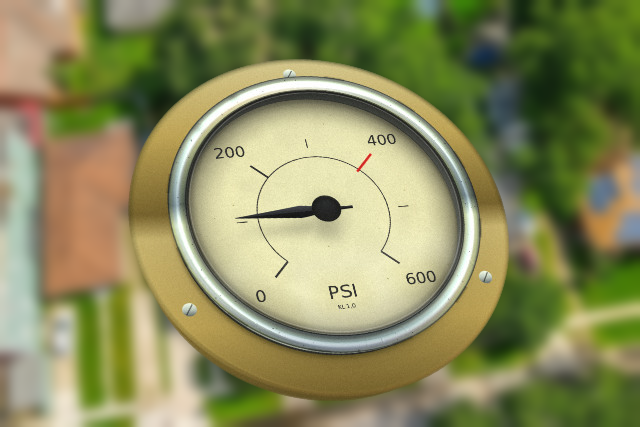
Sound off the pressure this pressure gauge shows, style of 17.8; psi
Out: 100; psi
